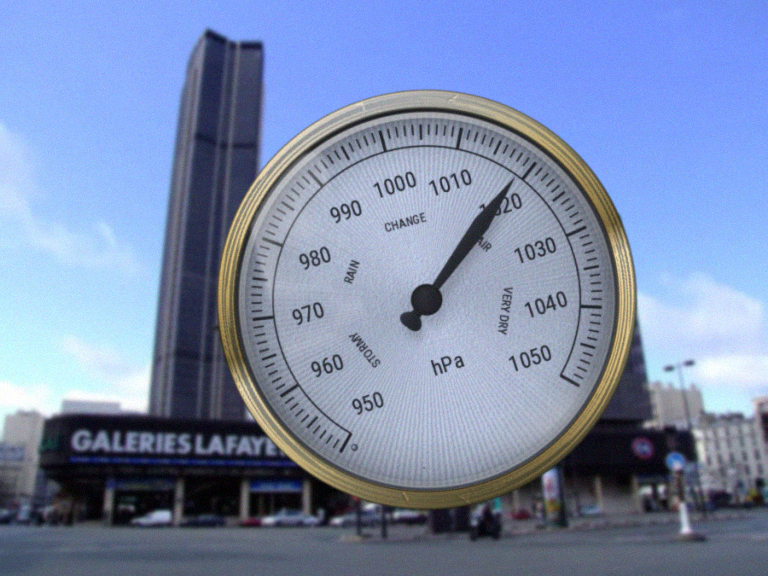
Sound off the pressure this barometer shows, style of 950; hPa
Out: 1019; hPa
